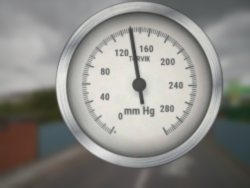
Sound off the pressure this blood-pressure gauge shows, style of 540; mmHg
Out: 140; mmHg
